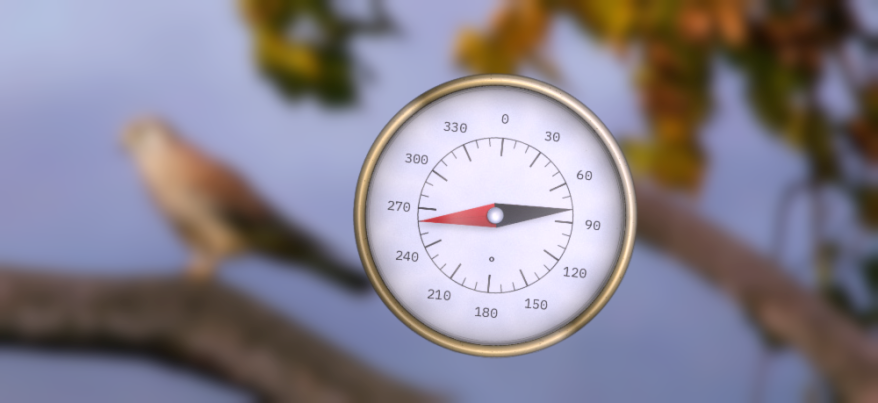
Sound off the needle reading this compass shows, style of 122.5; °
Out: 260; °
